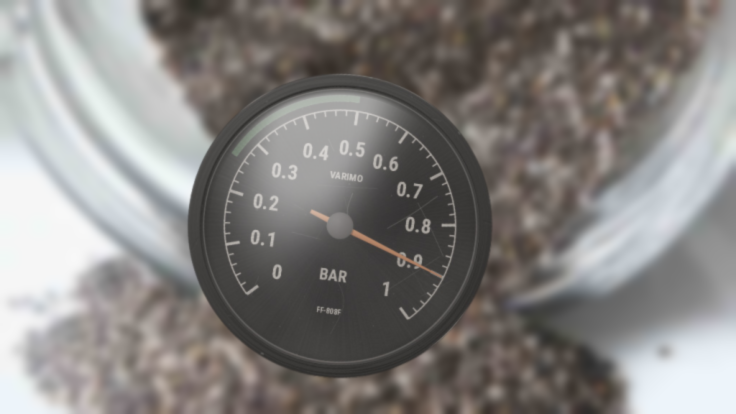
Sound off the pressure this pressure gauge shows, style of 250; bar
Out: 0.9; bar
